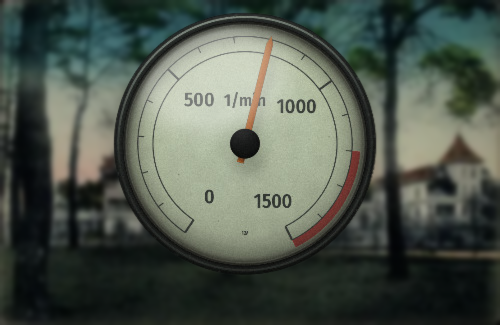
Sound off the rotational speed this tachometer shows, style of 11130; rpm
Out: 800; rpm
